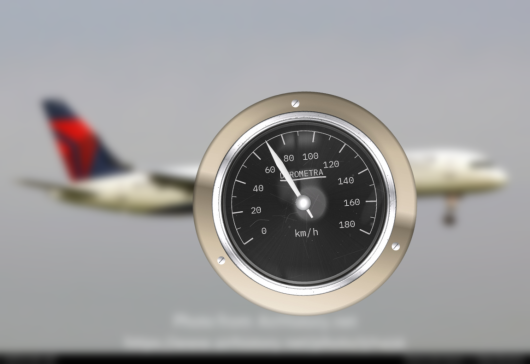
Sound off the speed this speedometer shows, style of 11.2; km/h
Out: 70; km/h
